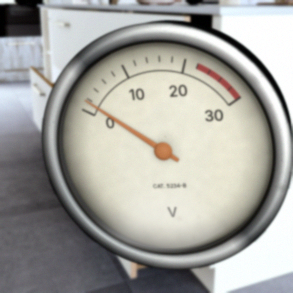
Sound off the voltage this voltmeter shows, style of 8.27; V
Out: 2; V
